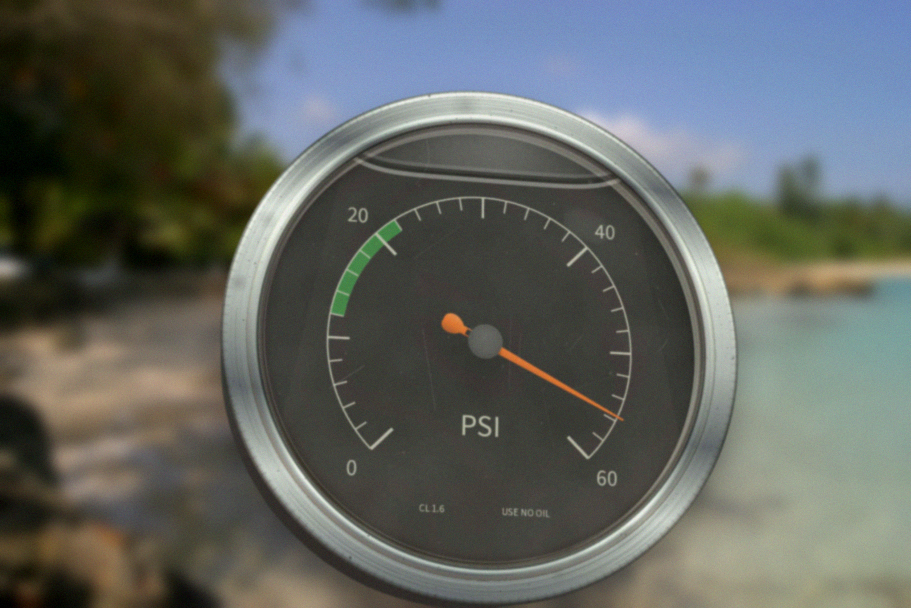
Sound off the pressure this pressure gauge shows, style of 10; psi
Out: 56; psi
